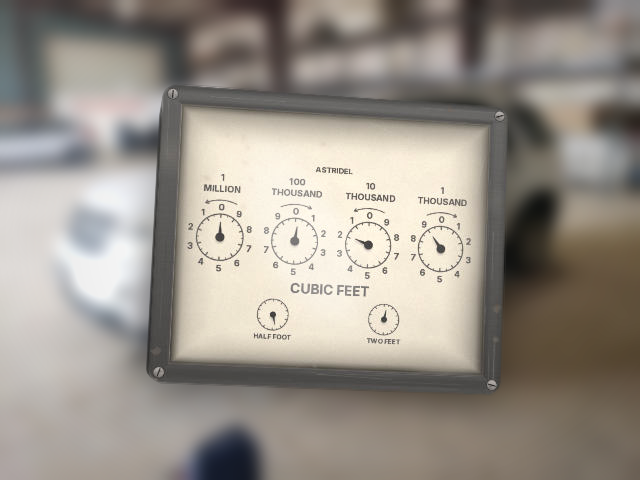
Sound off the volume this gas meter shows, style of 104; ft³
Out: 1900; ft³
